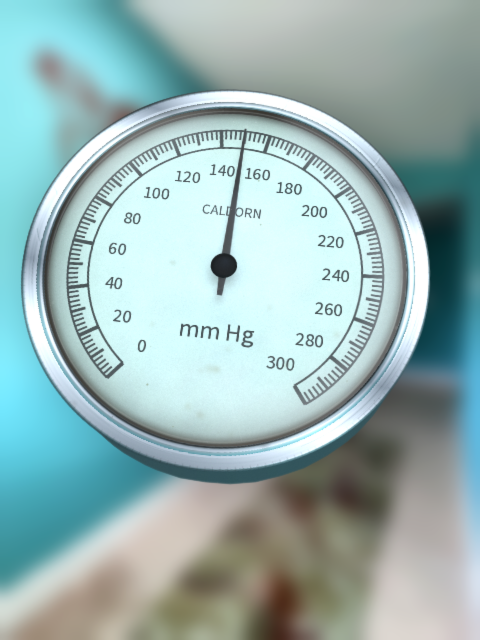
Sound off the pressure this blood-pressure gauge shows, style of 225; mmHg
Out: 150; mmHg
